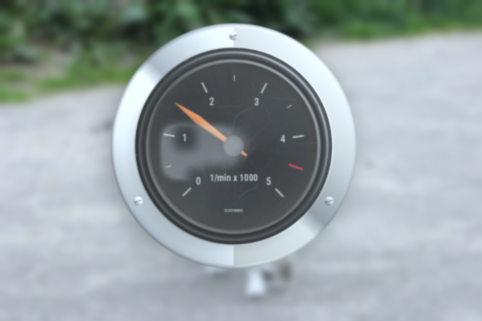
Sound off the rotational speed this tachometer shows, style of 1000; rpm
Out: 1500; rpm
